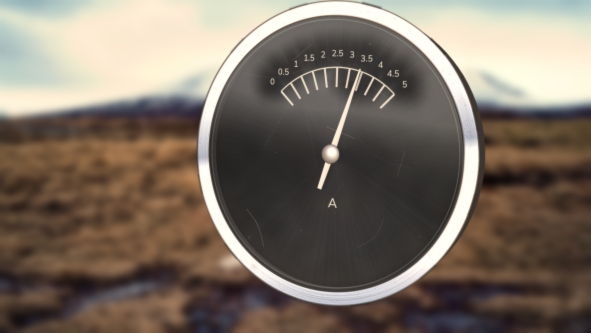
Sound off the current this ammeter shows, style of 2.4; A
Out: 3.5; A
